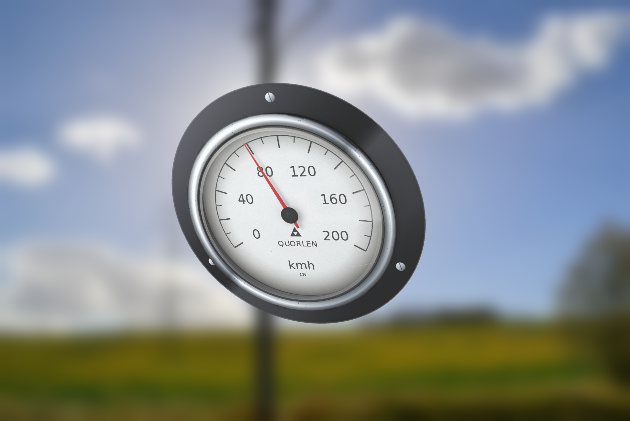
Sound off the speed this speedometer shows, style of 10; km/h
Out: 80; km/h
